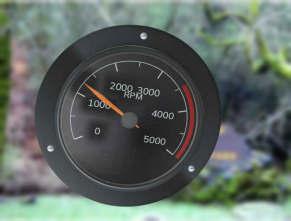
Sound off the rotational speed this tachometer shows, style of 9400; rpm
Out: 1250; rpm
